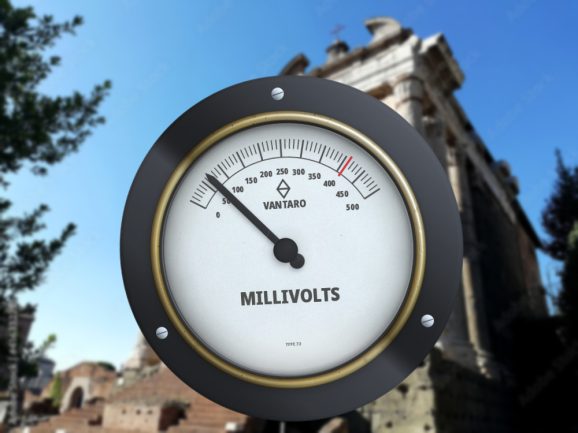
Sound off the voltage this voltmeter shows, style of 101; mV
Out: 70; mV
